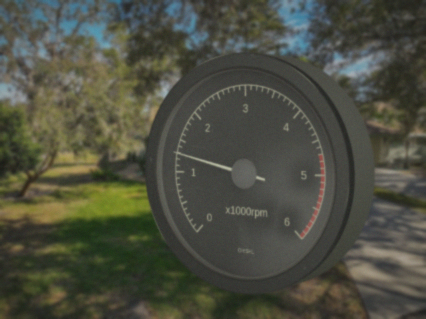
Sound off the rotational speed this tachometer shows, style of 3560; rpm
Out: 1300; rpm
